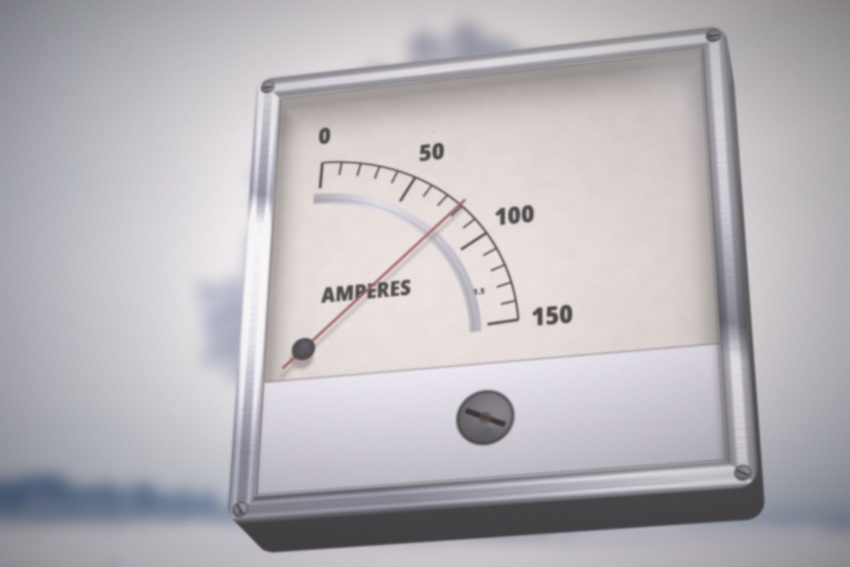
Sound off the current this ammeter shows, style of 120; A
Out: 80; A
